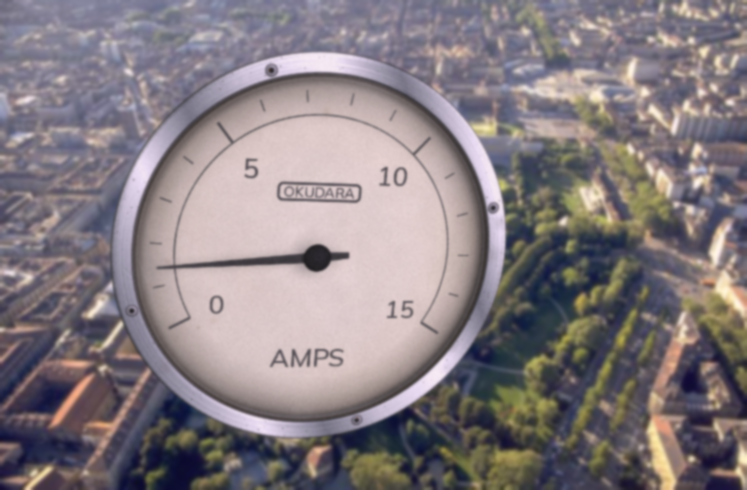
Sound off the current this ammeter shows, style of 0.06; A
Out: 1.5; A
